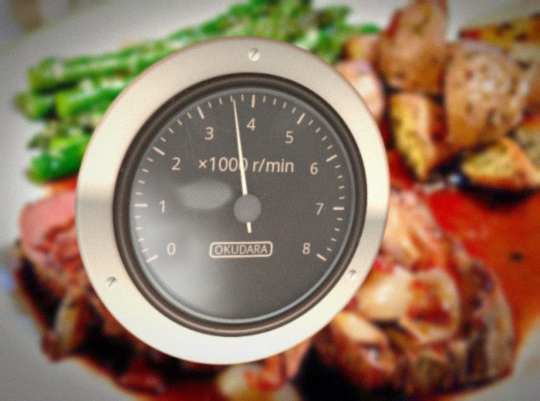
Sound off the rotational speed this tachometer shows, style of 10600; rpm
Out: 3600; rpm
